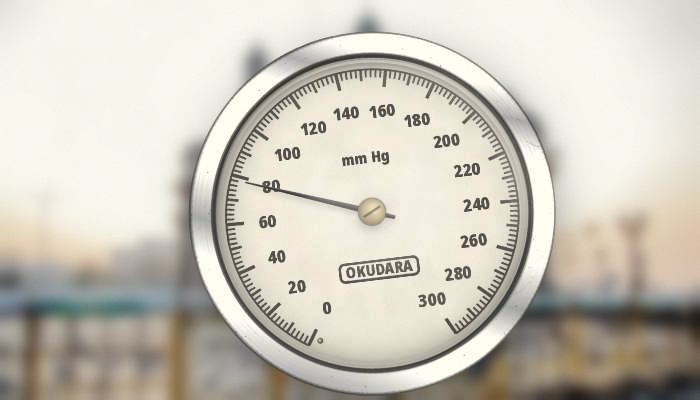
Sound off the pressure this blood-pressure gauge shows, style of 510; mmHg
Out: 78; mmHg
